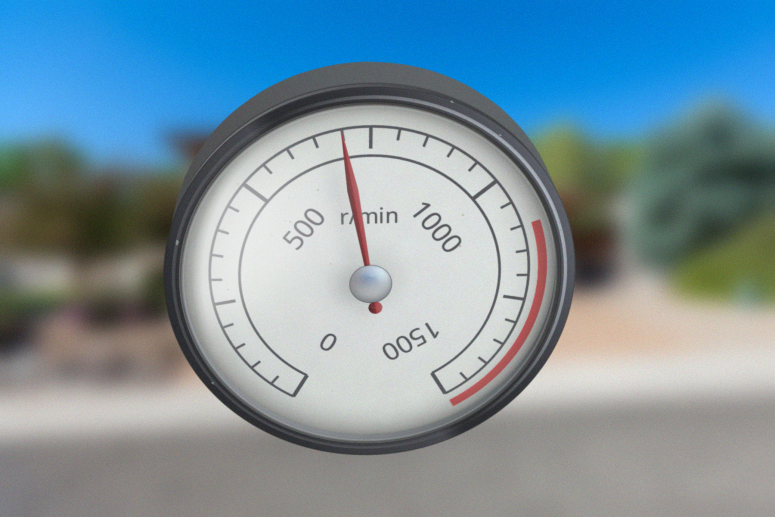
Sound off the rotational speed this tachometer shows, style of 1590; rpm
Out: 700; rpm
